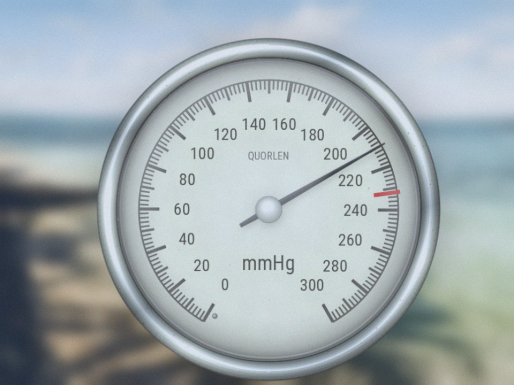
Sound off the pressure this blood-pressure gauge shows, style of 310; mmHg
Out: 210; mmHg
